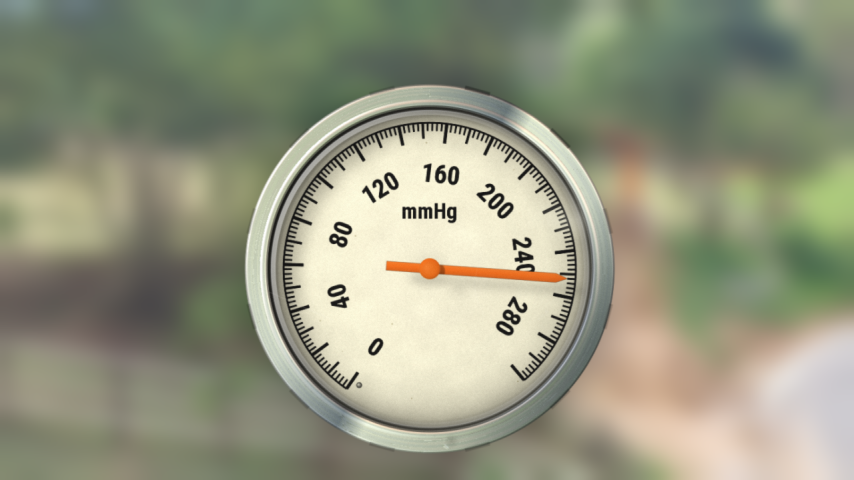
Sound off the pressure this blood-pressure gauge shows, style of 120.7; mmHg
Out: 252; mmHg
